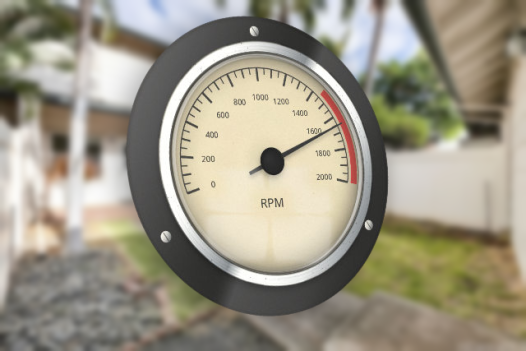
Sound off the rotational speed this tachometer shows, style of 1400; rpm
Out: 1650; rpm
